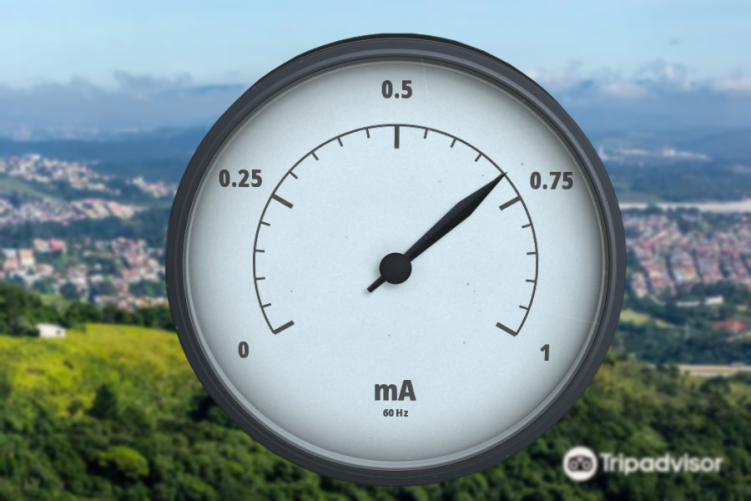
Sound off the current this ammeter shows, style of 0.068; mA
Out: 0.7; mA
